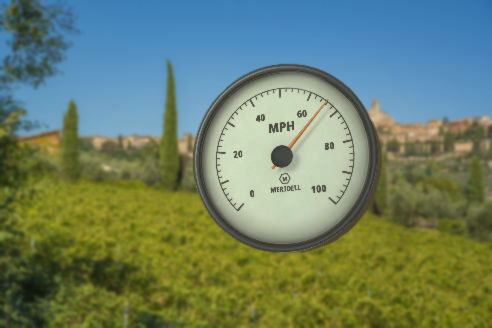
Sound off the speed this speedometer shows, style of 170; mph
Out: 66; mph
